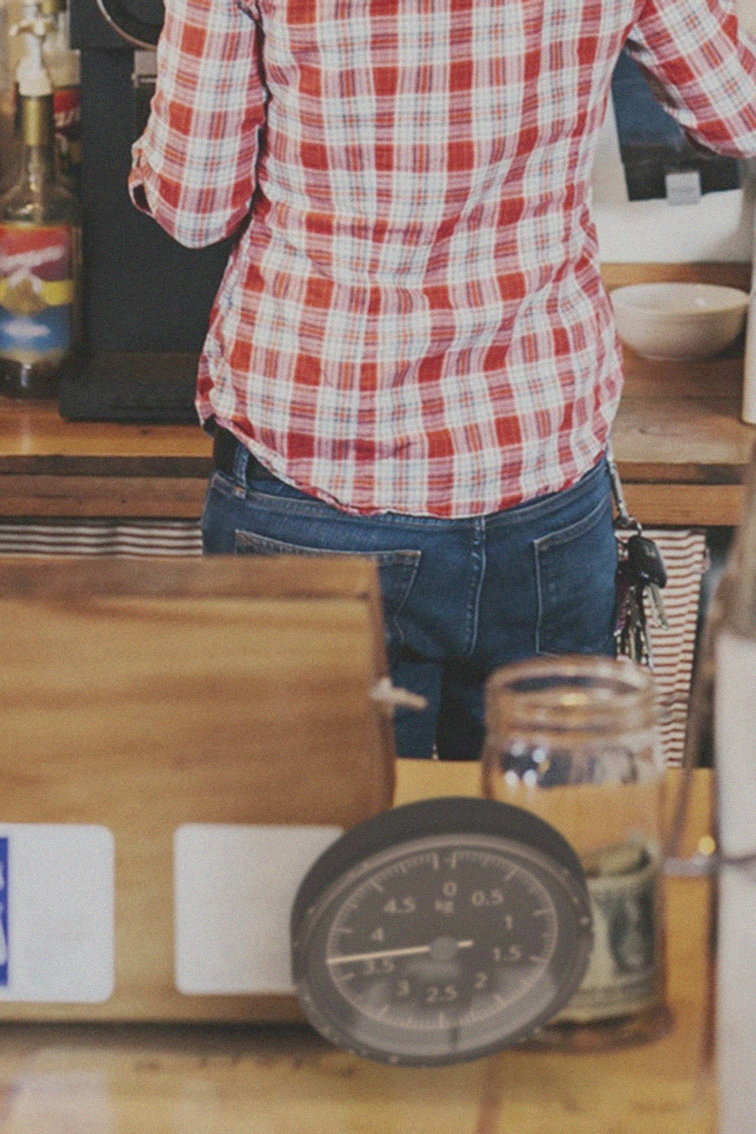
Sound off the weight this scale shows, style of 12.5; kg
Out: 3.75; kg
